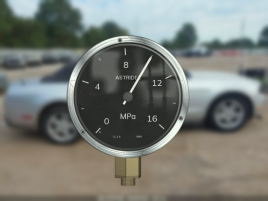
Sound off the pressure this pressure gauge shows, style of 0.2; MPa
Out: 10; MPa
